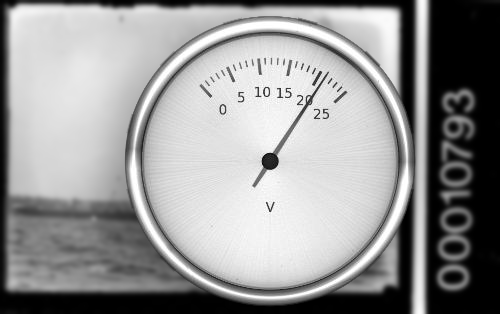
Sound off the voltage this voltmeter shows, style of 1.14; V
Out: 21; V
